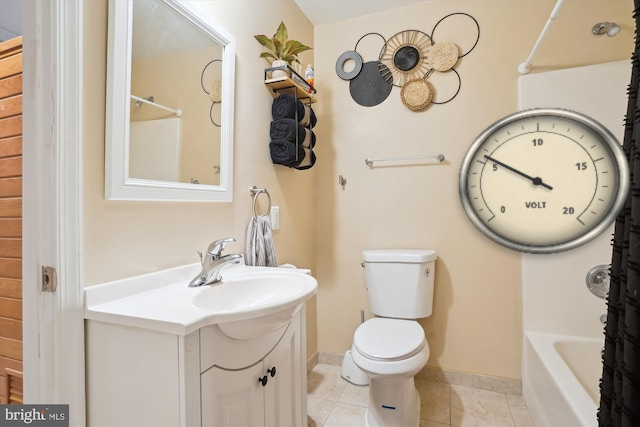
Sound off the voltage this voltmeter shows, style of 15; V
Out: 5.5; V
